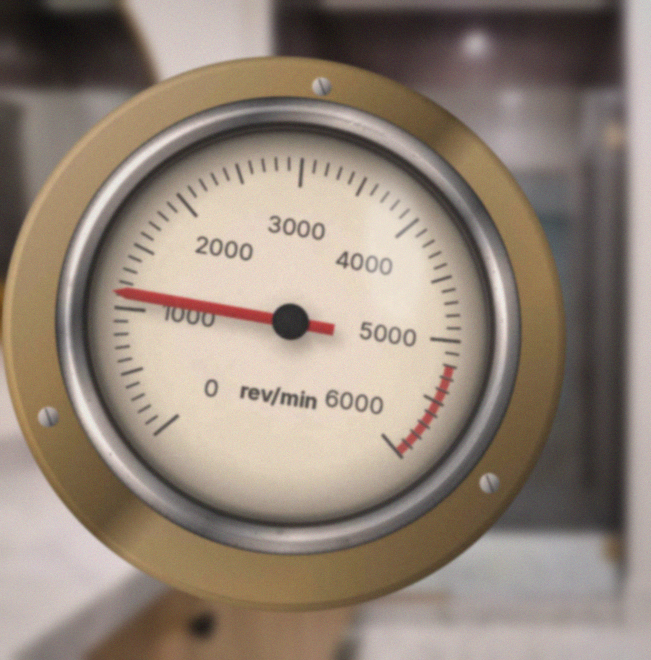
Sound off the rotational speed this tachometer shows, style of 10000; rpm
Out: 1100; rpm
